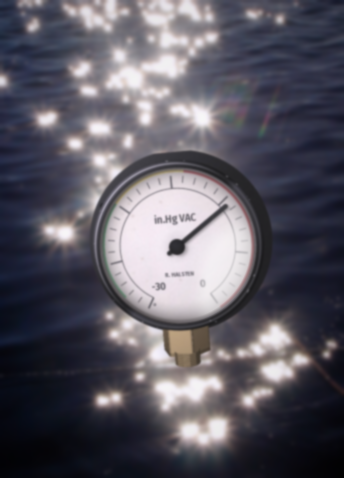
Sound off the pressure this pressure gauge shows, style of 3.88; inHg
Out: -9.5; inHg
